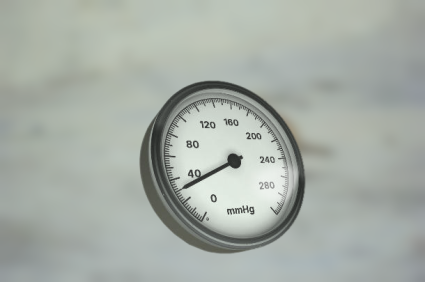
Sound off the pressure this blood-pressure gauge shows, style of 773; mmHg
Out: 30; mmHg
